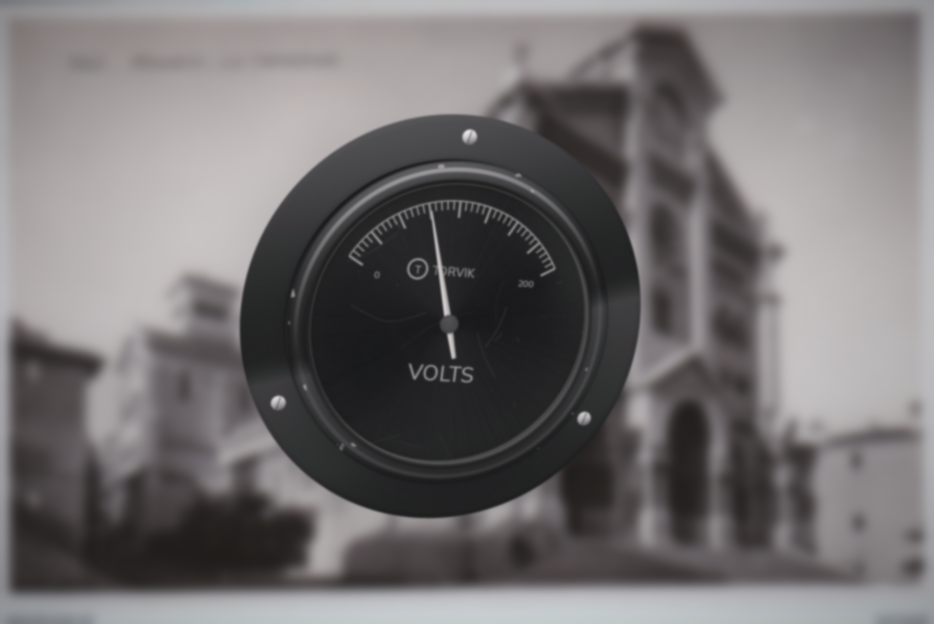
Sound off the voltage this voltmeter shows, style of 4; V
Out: 75; V
